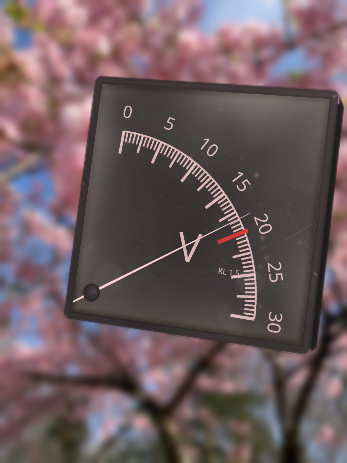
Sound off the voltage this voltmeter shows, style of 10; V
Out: 18.5; V
